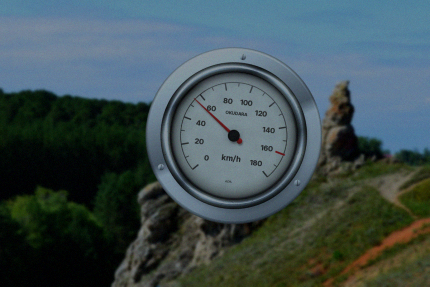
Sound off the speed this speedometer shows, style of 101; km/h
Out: 55; km/h
